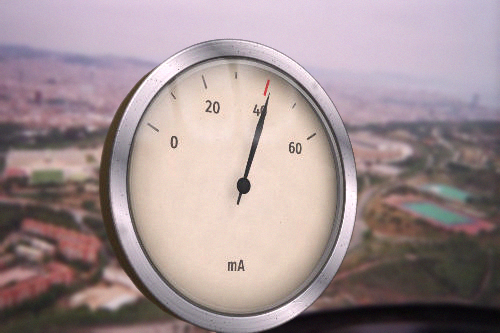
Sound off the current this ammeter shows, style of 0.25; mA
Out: 40; mA
